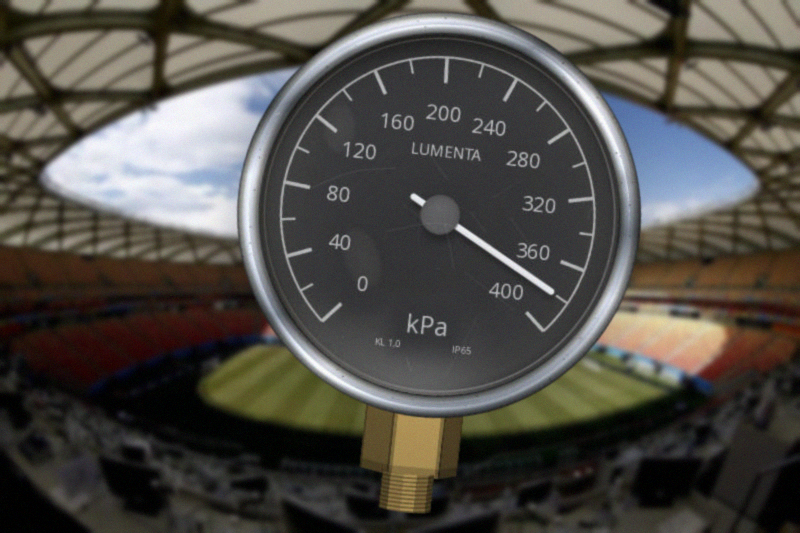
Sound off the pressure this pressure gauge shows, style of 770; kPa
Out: 380; kPa
